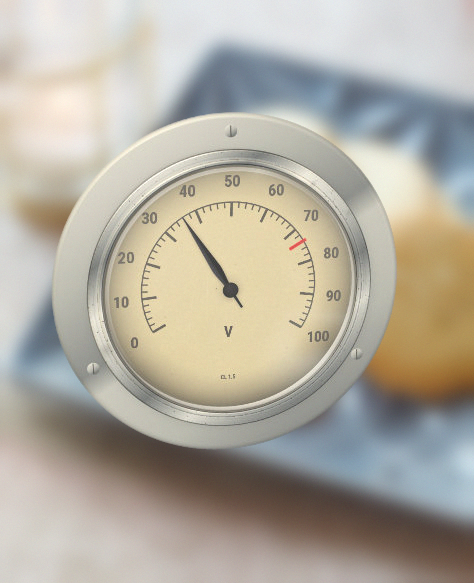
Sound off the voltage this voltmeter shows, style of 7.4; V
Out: 36; V
